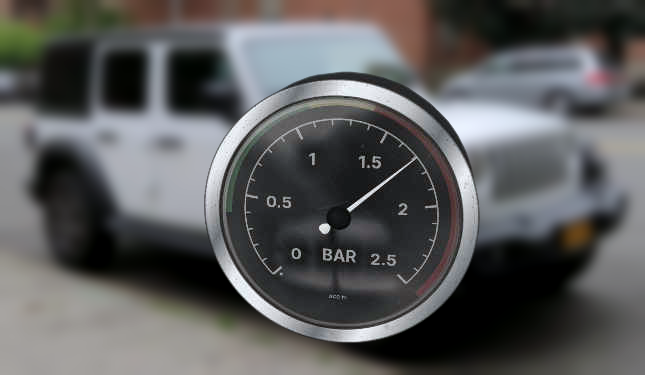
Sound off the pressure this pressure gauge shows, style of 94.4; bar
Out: 1.7; bar
